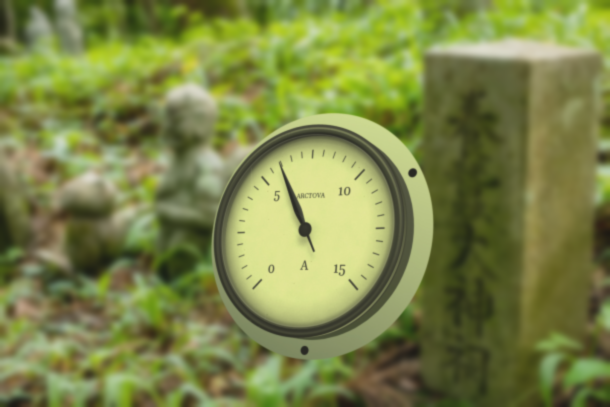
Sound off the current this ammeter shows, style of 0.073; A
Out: 6; A
